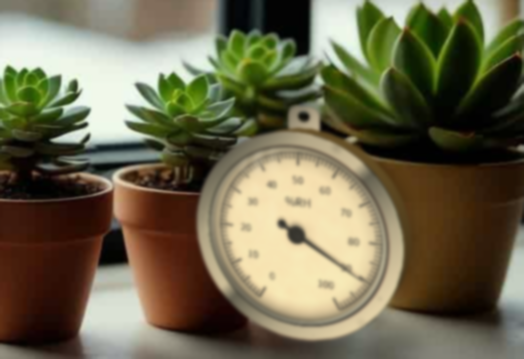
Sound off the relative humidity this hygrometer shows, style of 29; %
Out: 90; %
